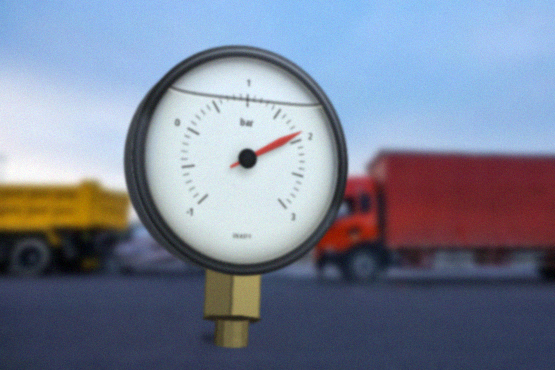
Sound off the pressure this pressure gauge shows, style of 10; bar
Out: 1.9; bar
